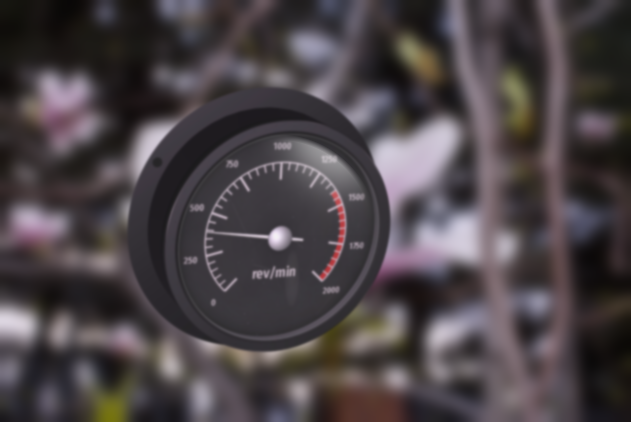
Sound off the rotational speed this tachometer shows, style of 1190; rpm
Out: 400; rpm
